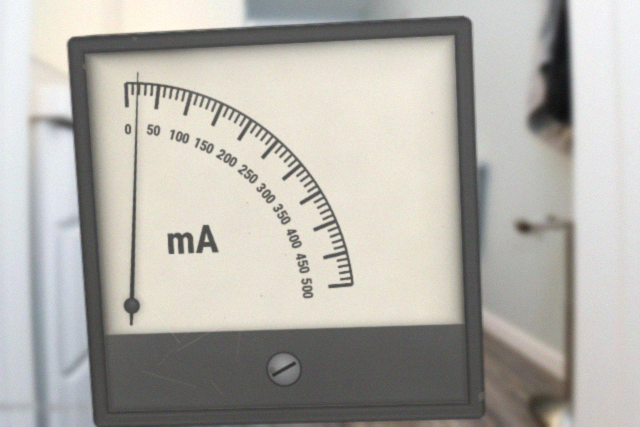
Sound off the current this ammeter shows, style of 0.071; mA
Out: 20; mA
